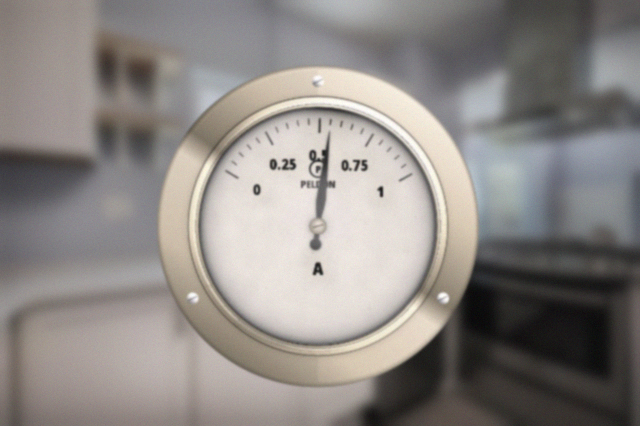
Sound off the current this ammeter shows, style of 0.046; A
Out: 0.55; A
